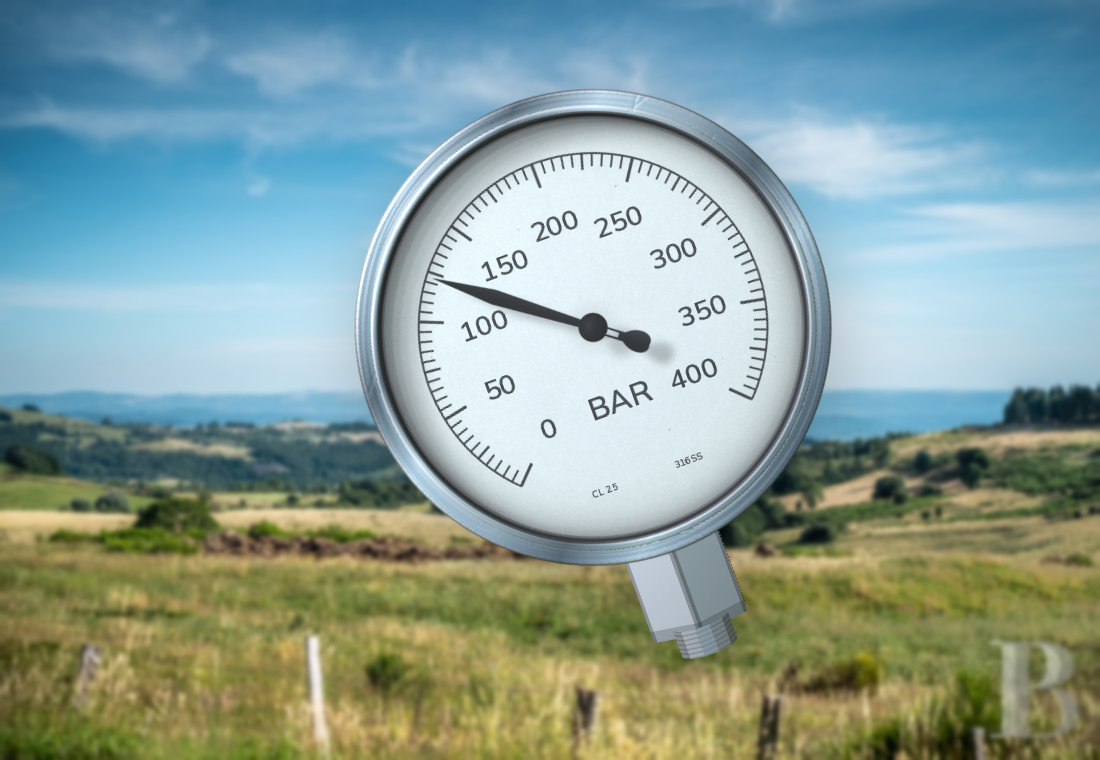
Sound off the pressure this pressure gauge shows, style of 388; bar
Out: 122.5; bar
